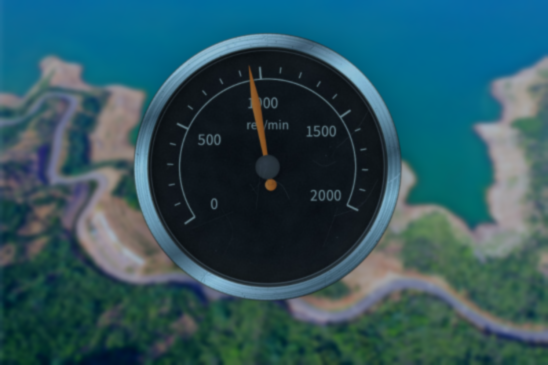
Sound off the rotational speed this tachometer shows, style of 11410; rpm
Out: 950; rpm
